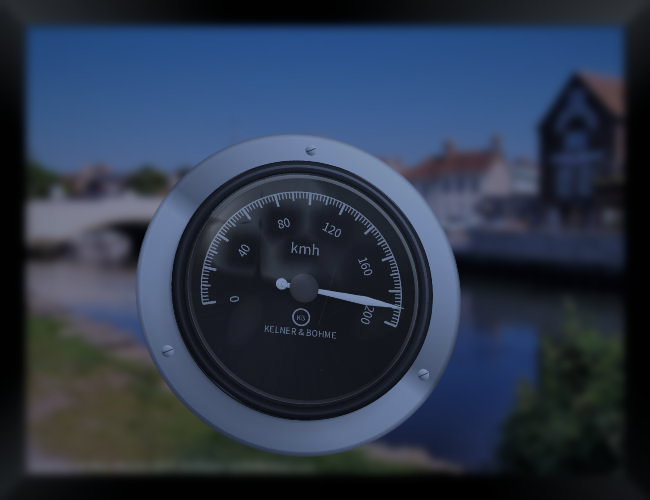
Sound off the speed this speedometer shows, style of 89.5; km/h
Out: 190; km/h
